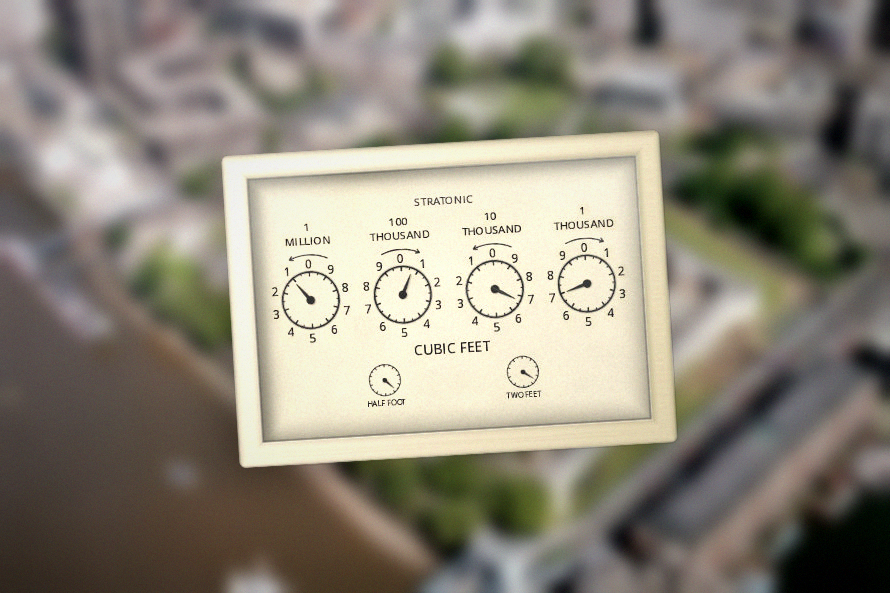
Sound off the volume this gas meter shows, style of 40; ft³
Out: 106700; ft³
